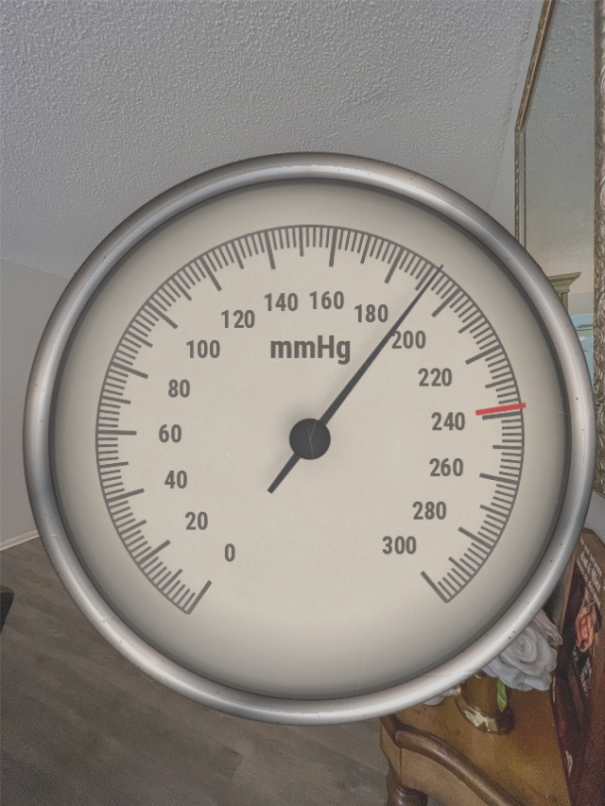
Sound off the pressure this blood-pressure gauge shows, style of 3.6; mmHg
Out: 192; mmHg
